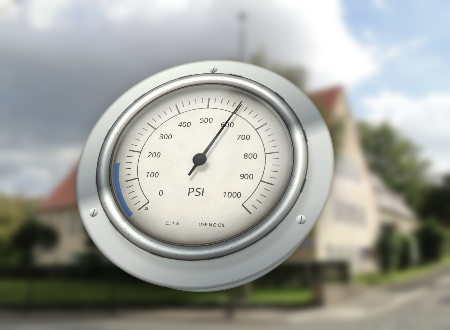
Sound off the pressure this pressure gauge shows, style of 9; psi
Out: 600; psi
